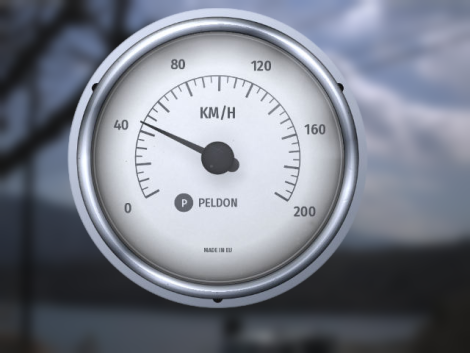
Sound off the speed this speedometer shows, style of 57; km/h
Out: 45; km/h
